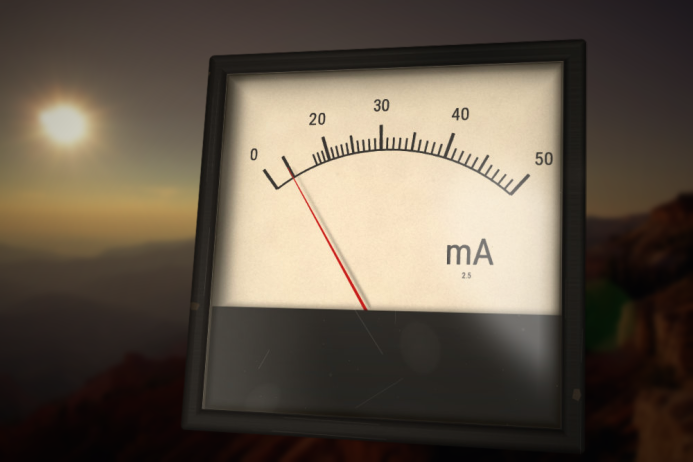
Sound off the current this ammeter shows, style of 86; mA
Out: 10; mA
